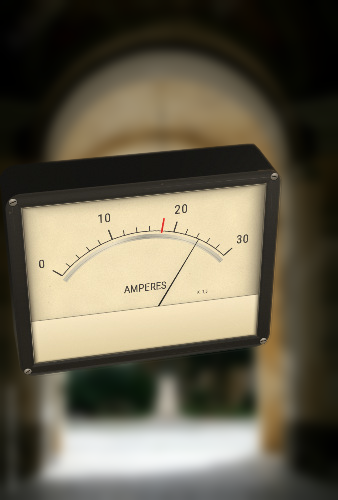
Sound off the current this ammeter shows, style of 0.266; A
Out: 24; A
